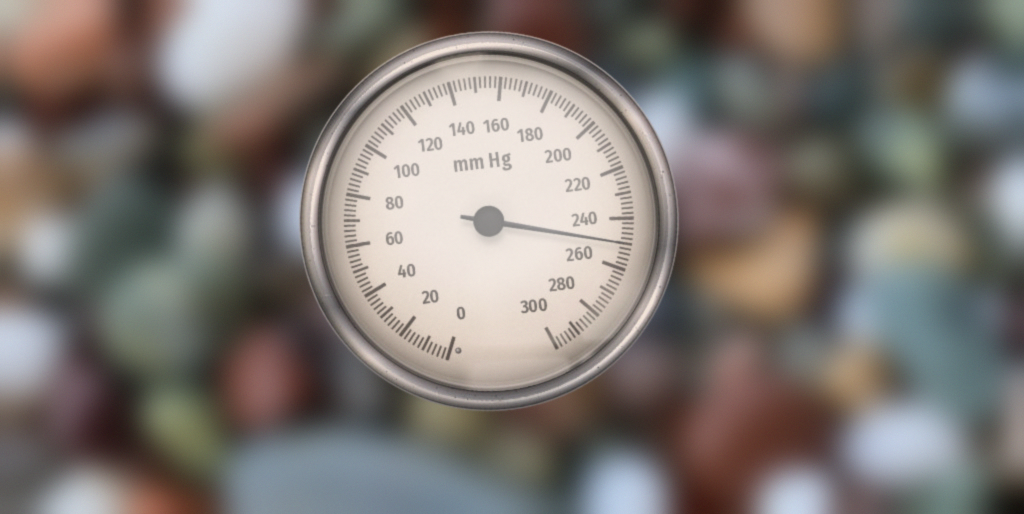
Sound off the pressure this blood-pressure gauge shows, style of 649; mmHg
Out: 250; mmHg
